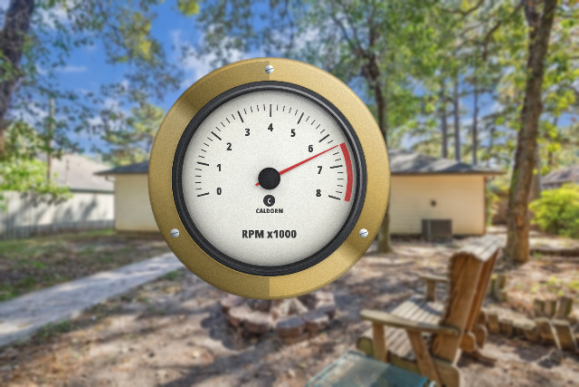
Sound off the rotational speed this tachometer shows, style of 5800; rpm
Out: 6400; rpm
